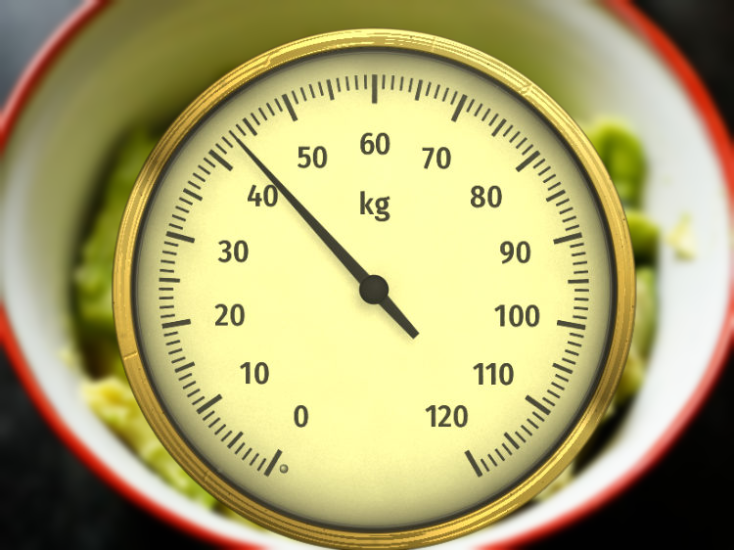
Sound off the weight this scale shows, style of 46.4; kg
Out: 43; kg
